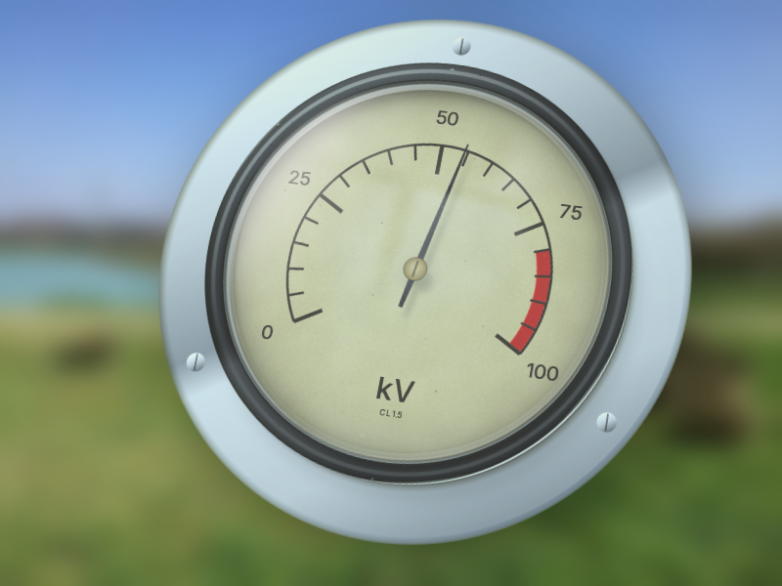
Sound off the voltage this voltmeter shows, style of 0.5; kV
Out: 55; kV
